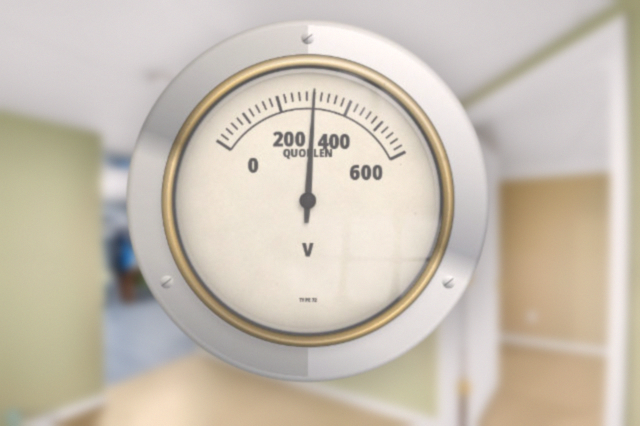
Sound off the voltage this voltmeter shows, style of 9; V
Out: 300; V
